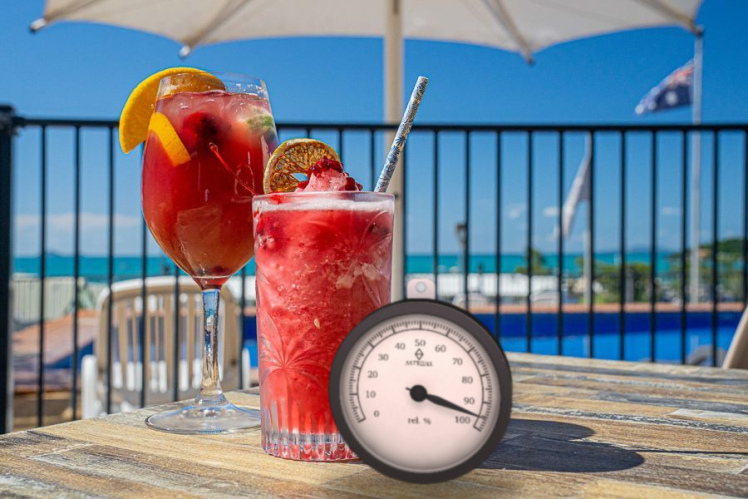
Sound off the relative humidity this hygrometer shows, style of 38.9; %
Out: 95; %
